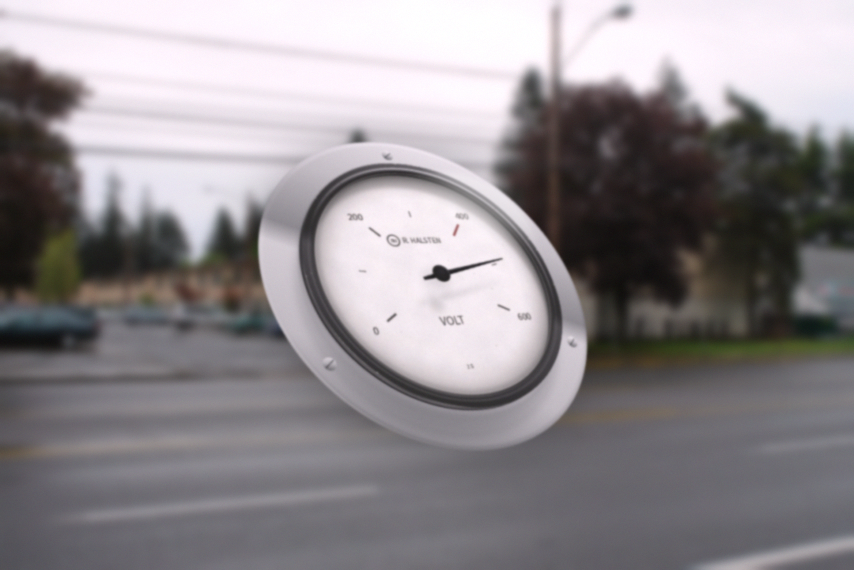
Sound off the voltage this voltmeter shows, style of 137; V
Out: 500; V
